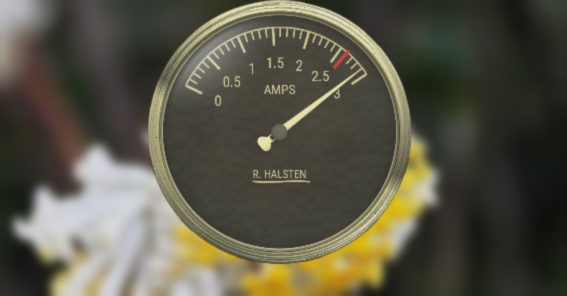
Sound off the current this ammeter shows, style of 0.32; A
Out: 2.9; A
